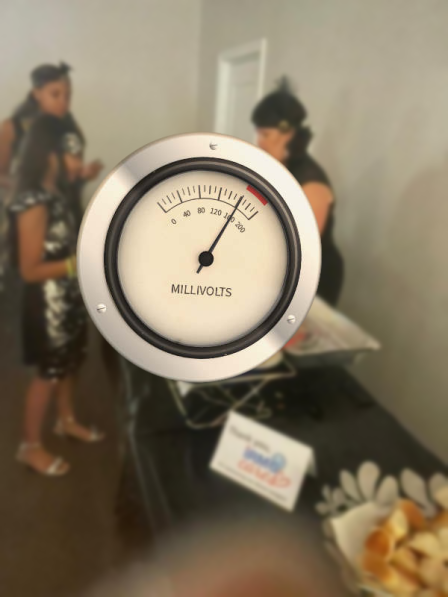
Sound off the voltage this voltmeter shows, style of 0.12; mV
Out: 160; mV
